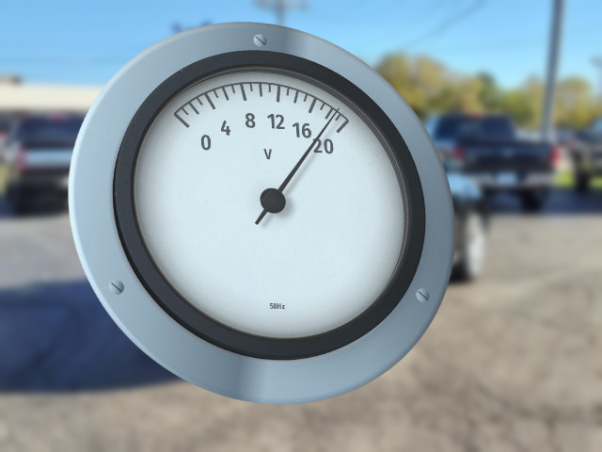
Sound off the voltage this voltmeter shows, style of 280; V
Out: 18.5; V
